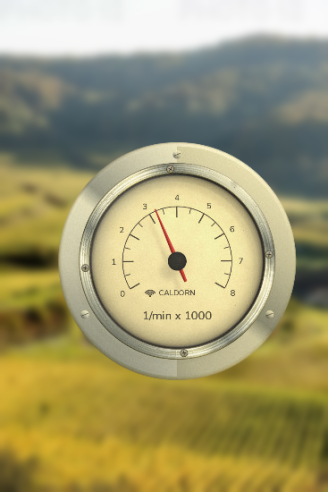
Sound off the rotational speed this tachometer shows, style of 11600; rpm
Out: 3250; rpm
